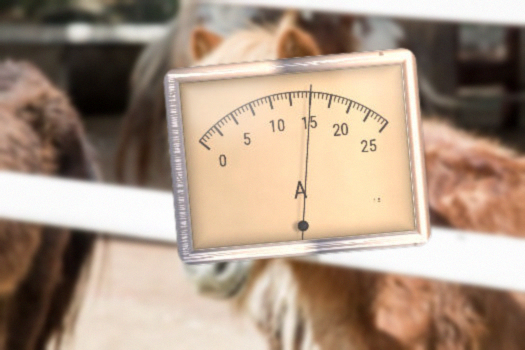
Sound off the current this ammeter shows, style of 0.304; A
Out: 15; A
